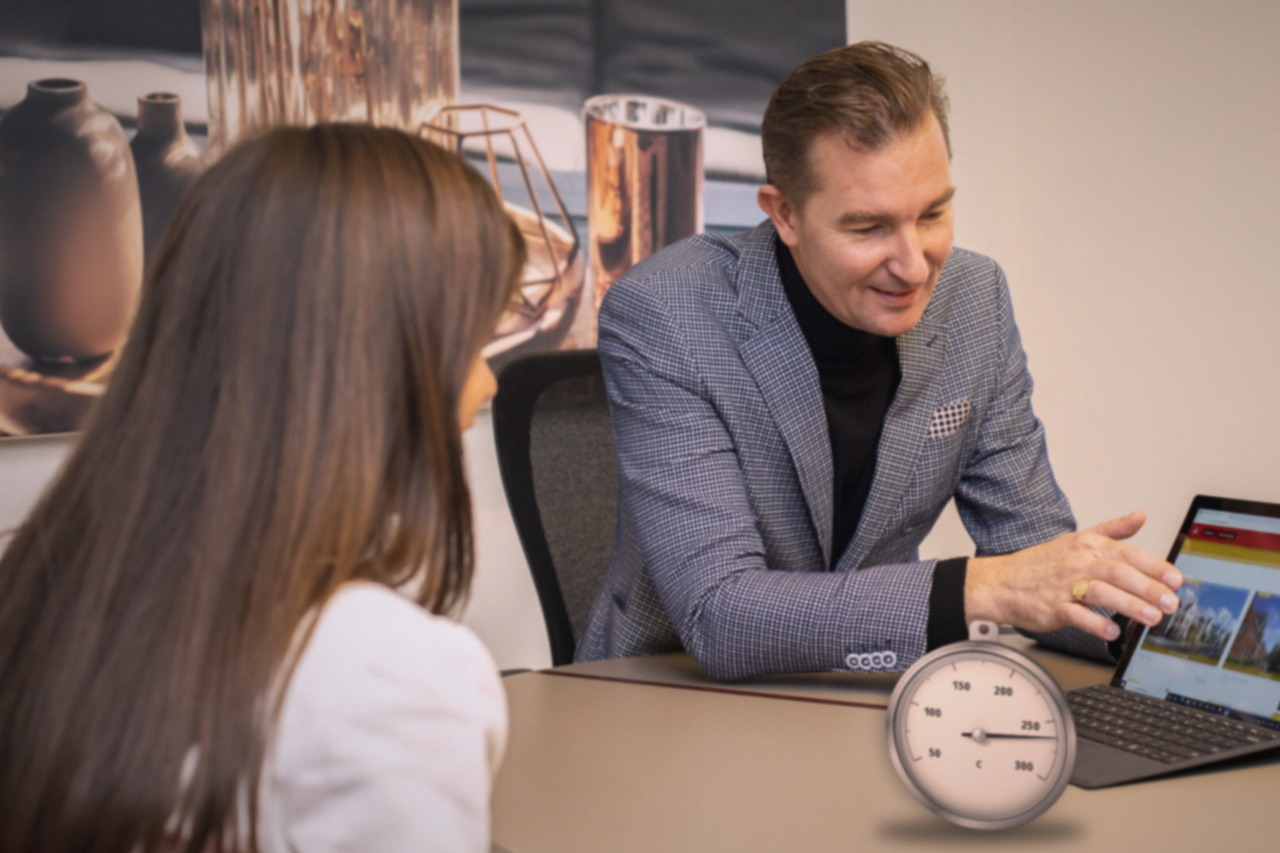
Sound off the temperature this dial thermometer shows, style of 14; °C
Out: 262.5; °C
